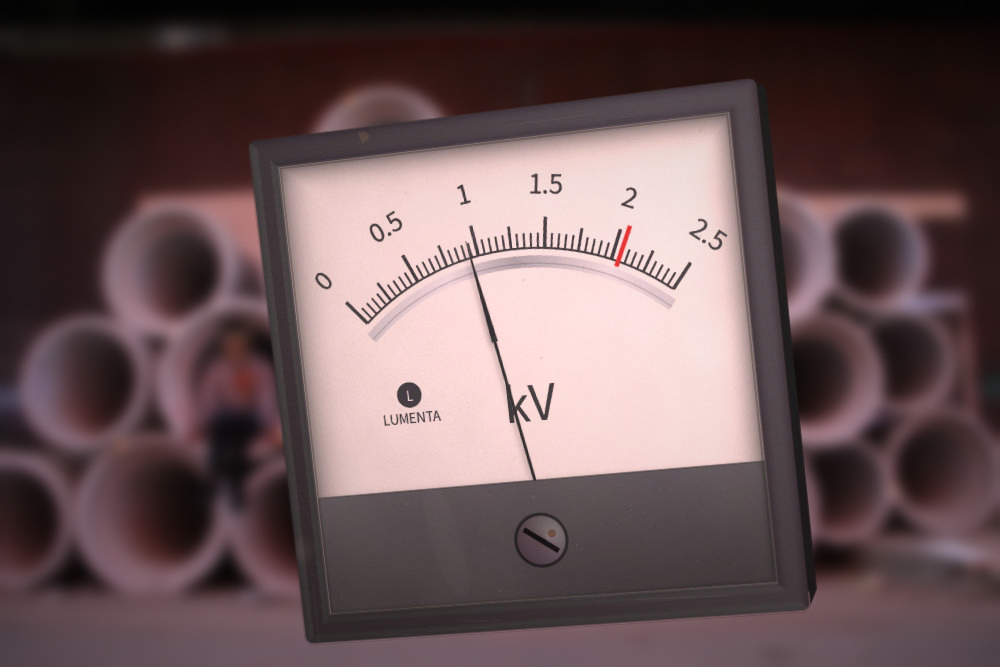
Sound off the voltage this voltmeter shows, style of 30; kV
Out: 0.95; kV
